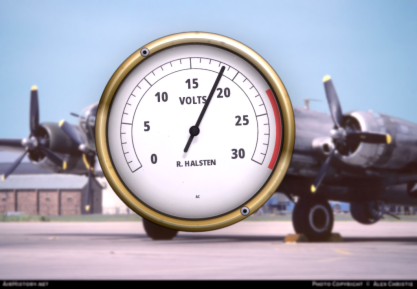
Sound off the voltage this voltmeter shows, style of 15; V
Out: 18.5; V
